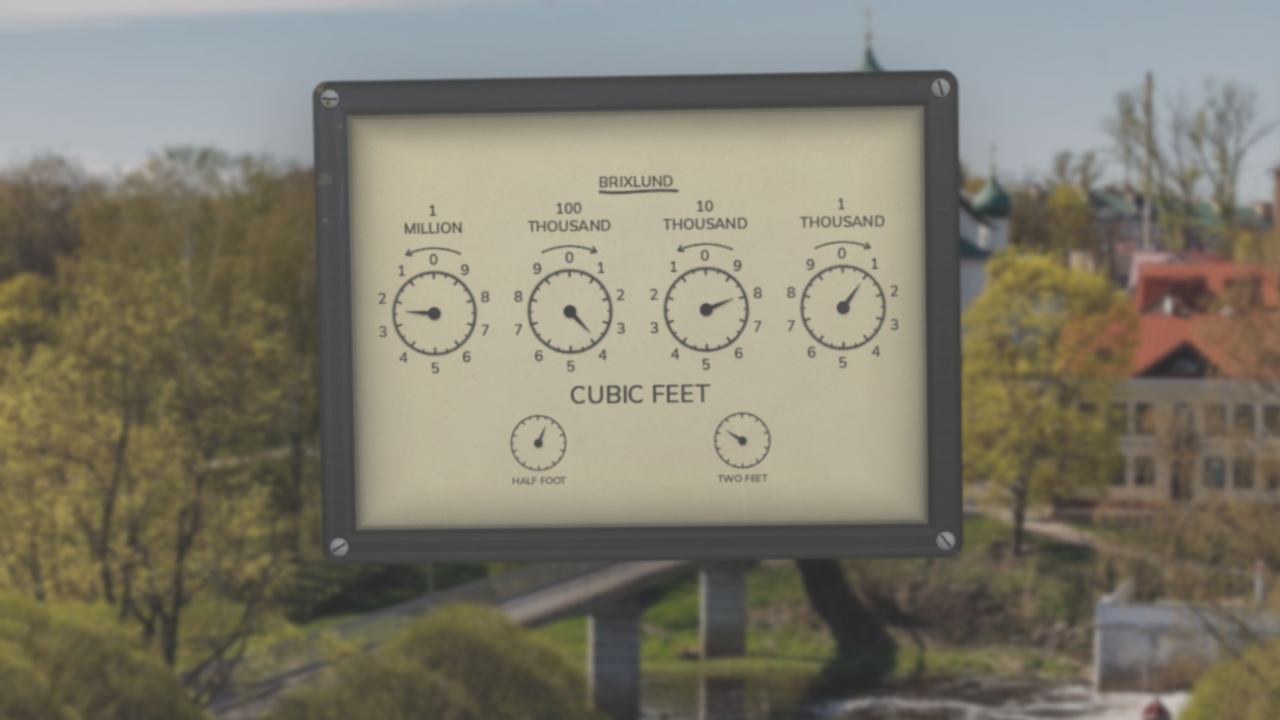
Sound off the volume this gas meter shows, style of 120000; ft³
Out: 238100; ft³
